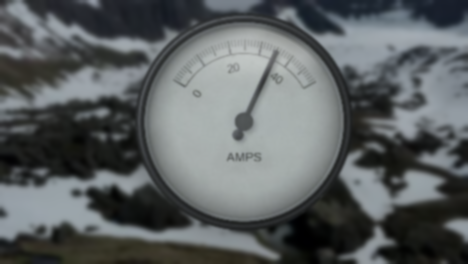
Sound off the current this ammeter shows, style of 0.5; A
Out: 35; A
